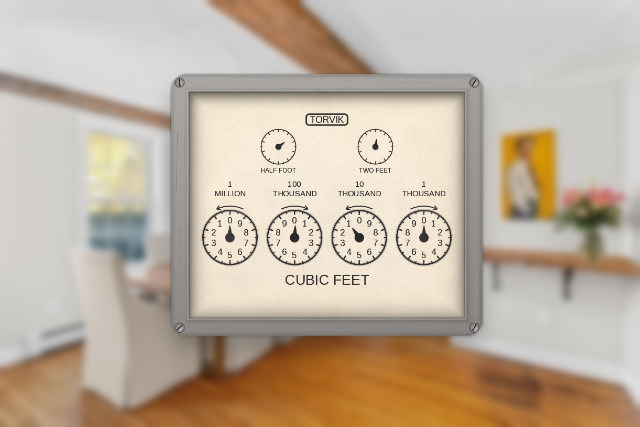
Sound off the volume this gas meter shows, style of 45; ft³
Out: 1000; ft³
